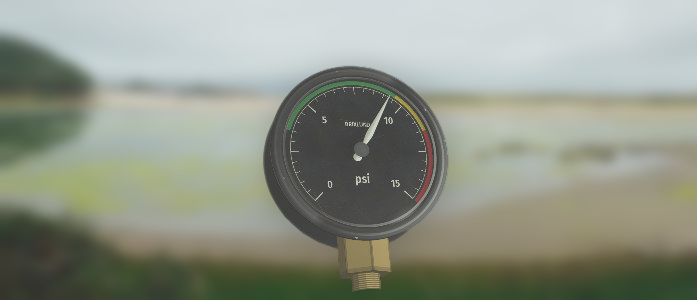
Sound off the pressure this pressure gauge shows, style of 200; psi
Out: 9.25; psi
